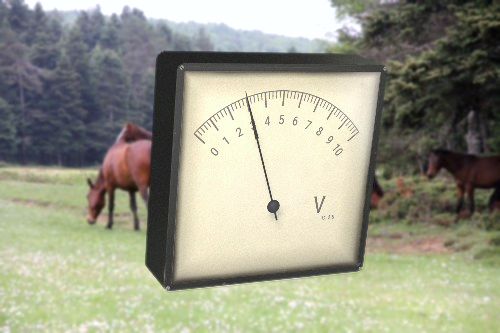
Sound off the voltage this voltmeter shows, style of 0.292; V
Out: 3; V
